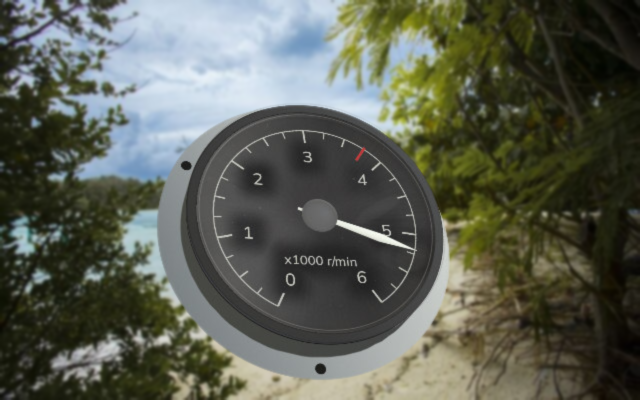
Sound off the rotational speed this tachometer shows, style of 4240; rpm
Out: 5250; rpm
